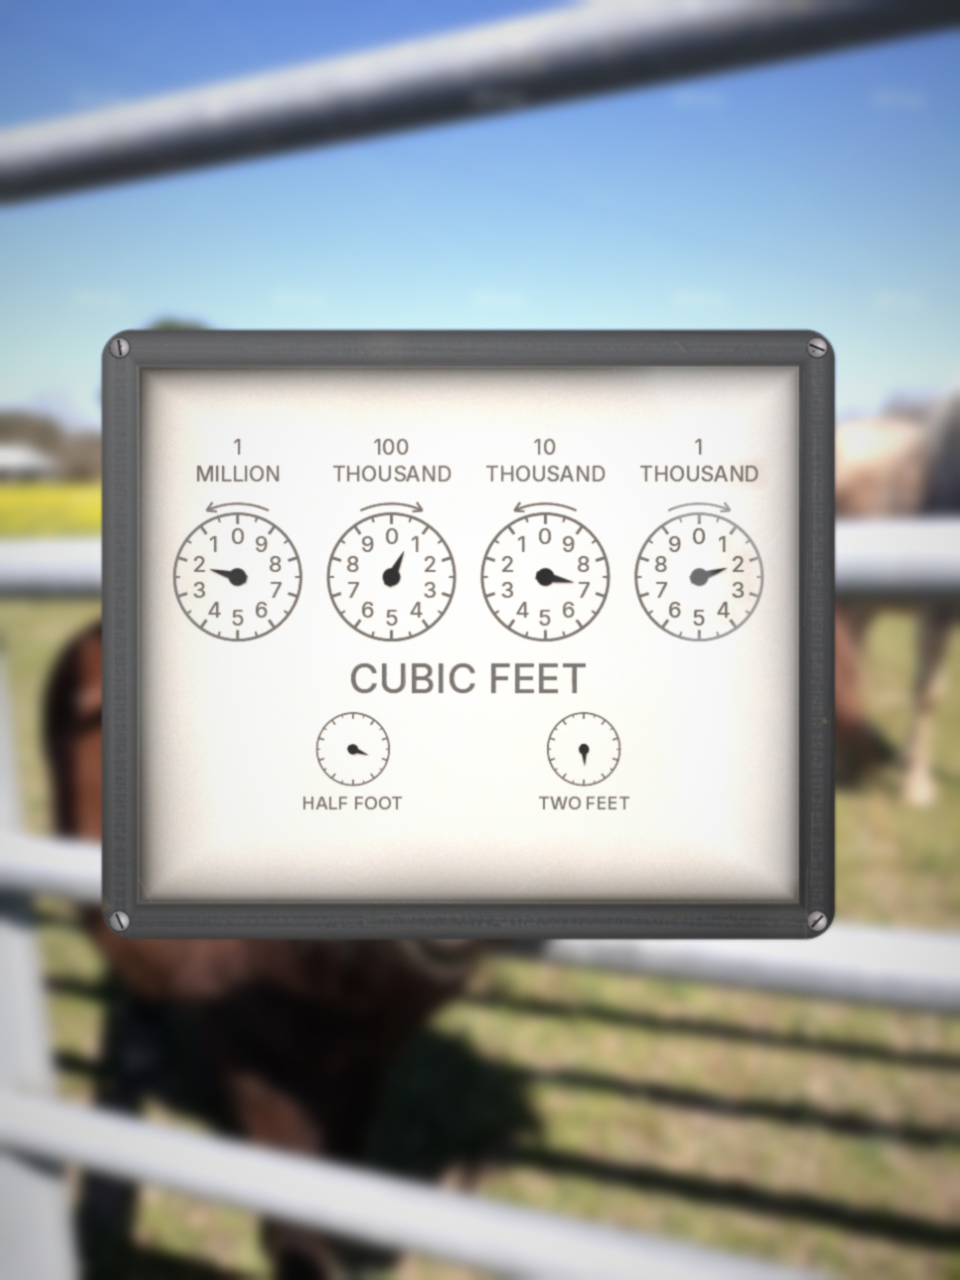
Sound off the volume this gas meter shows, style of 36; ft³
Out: 207200; ft³
